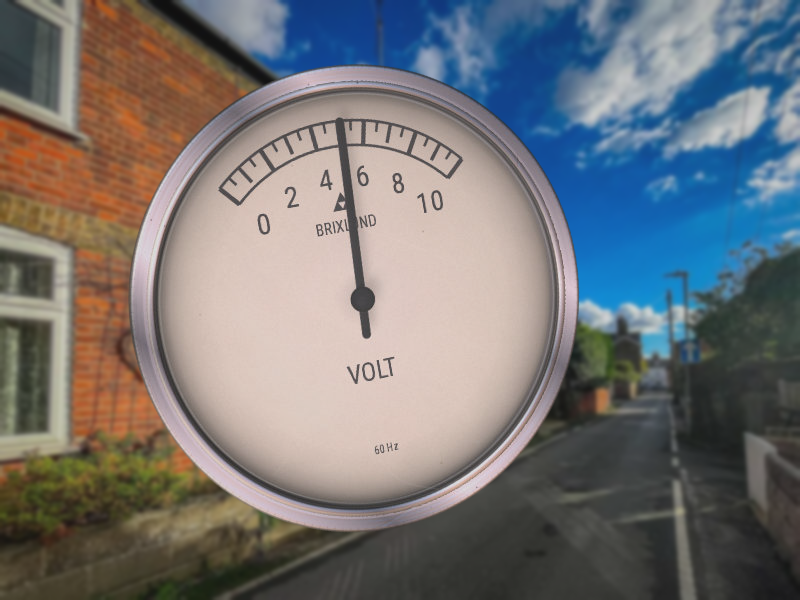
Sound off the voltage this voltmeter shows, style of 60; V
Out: 5; V
